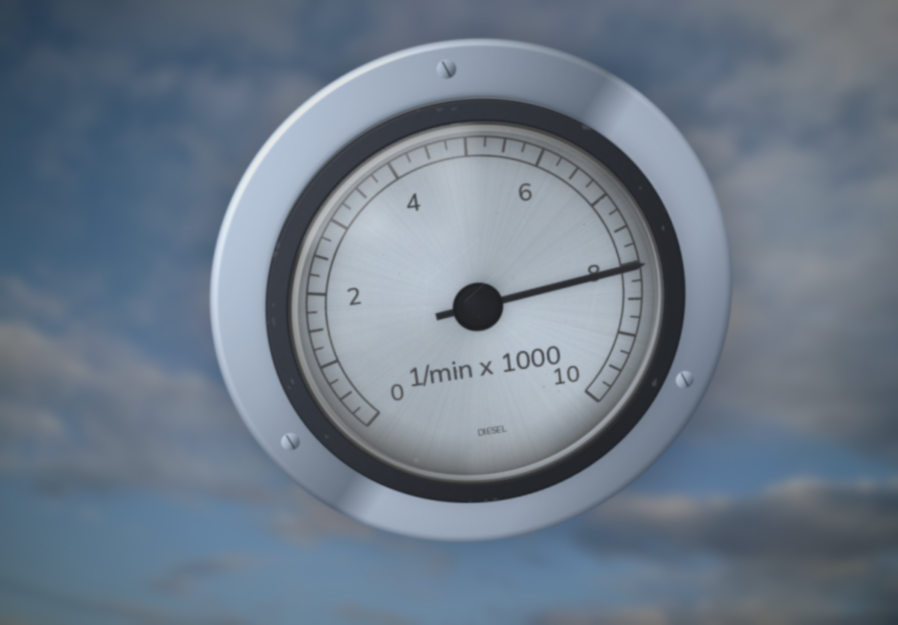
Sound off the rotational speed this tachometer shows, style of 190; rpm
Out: 8000; rpm
